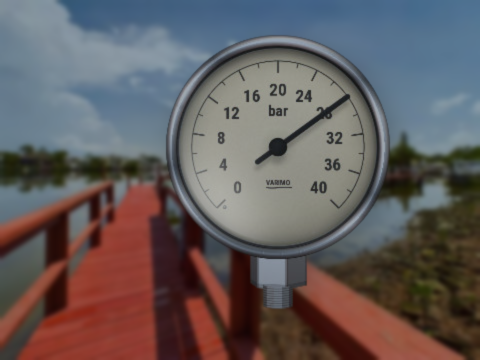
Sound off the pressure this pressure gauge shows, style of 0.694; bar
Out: 28; bar
